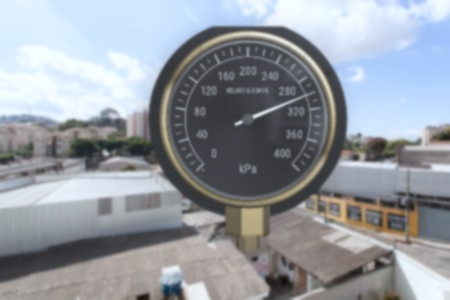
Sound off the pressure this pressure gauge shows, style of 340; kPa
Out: 300; kPa
